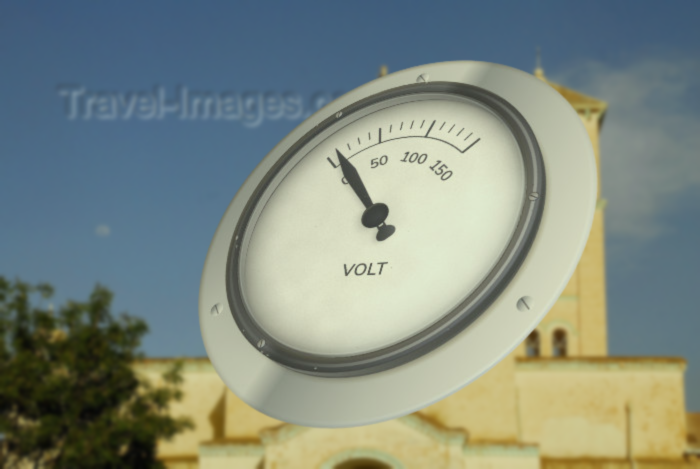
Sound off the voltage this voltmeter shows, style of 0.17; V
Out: 10; V
